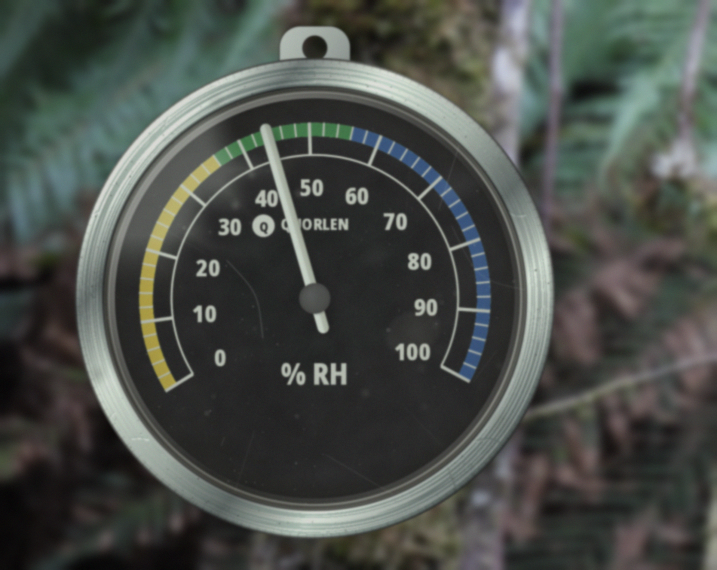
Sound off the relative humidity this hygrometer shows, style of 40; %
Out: 44; %
